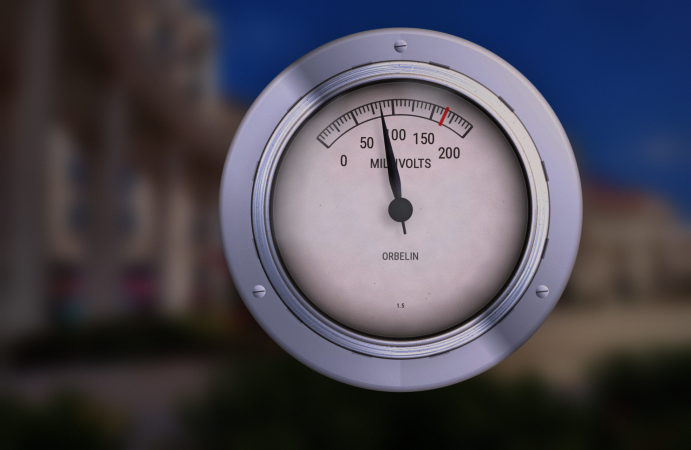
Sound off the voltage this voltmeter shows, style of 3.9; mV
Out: 85; mV
